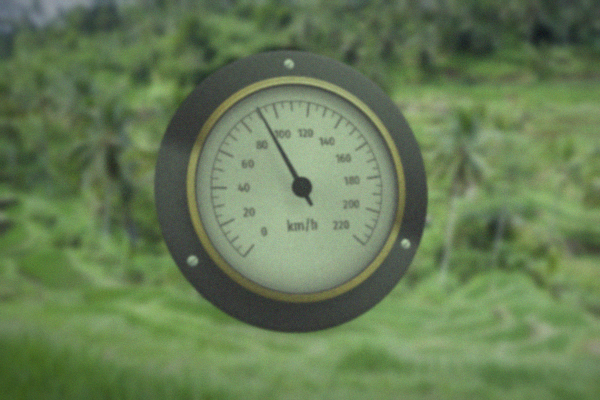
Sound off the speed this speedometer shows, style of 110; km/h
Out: 90; km/h
